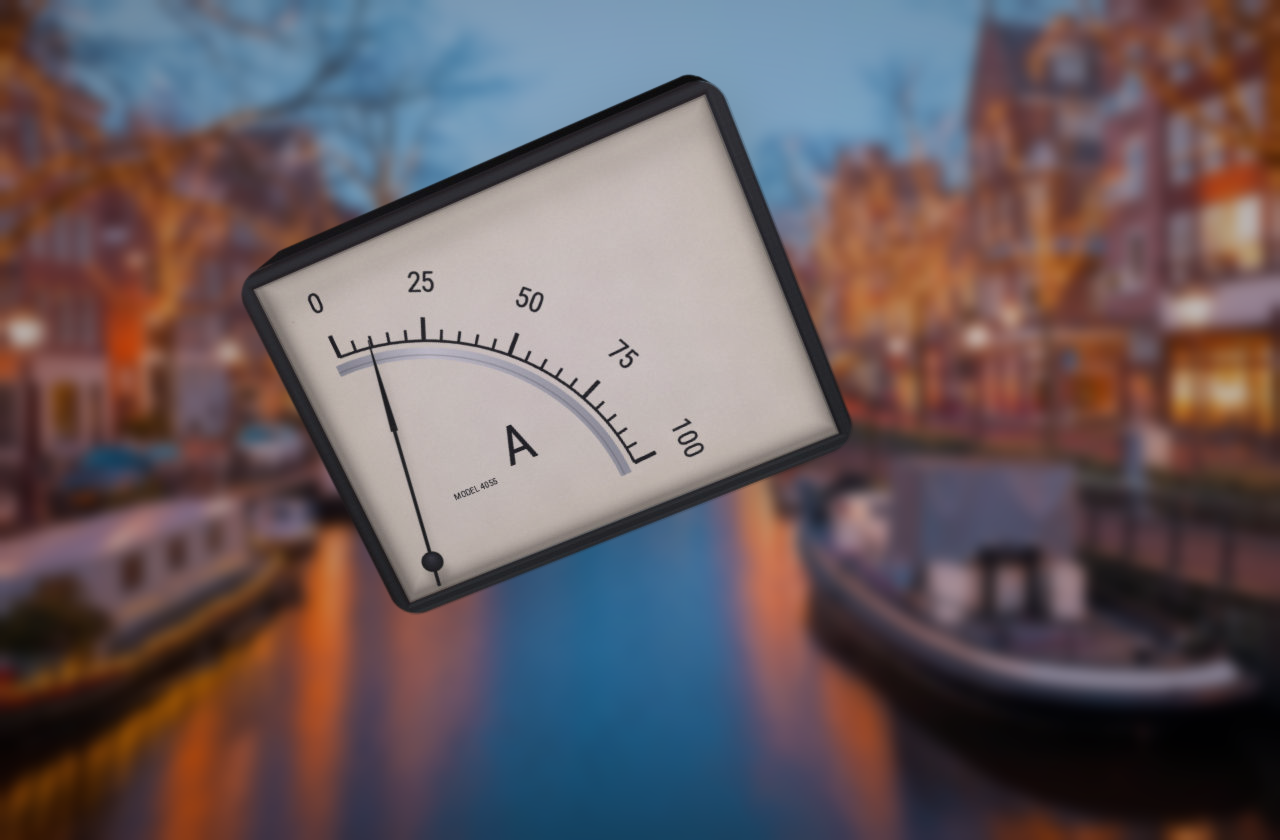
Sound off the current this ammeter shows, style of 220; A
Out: 10; A
